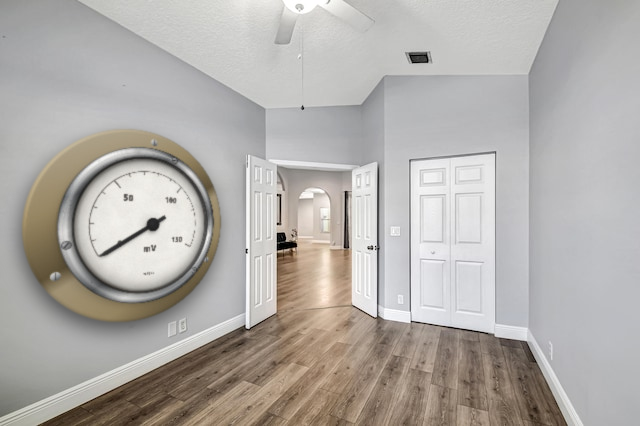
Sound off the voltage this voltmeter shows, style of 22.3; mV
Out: 0; mV
